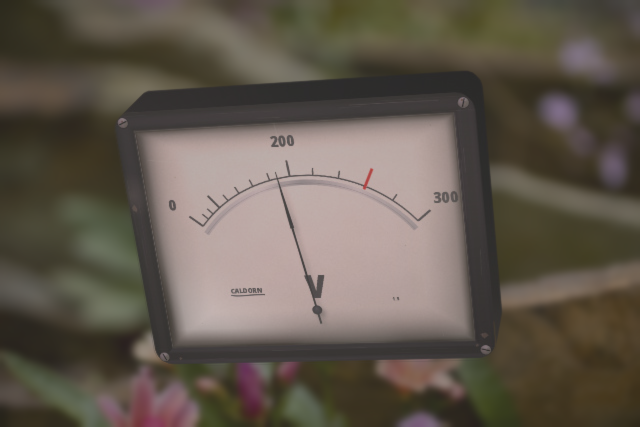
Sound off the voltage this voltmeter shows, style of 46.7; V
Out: 190; V
